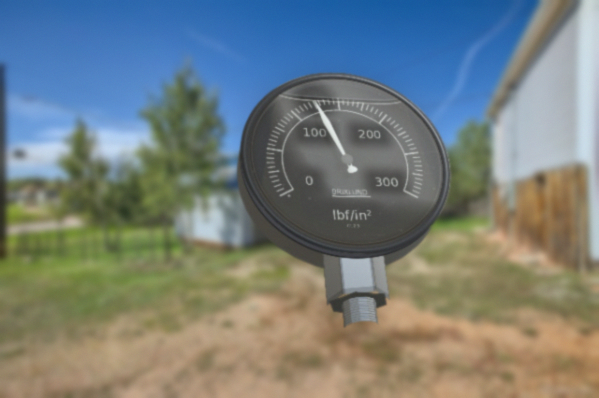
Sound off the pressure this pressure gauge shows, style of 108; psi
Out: 125; psi
